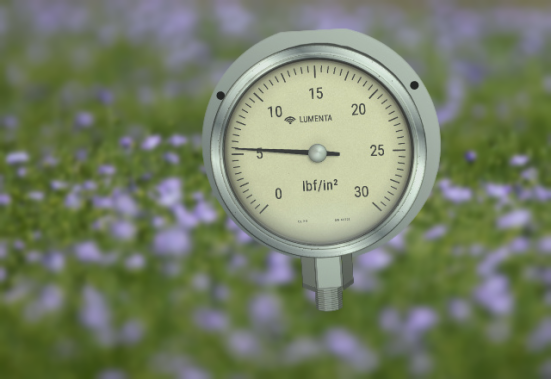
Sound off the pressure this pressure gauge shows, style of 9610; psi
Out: 5.5; psi
